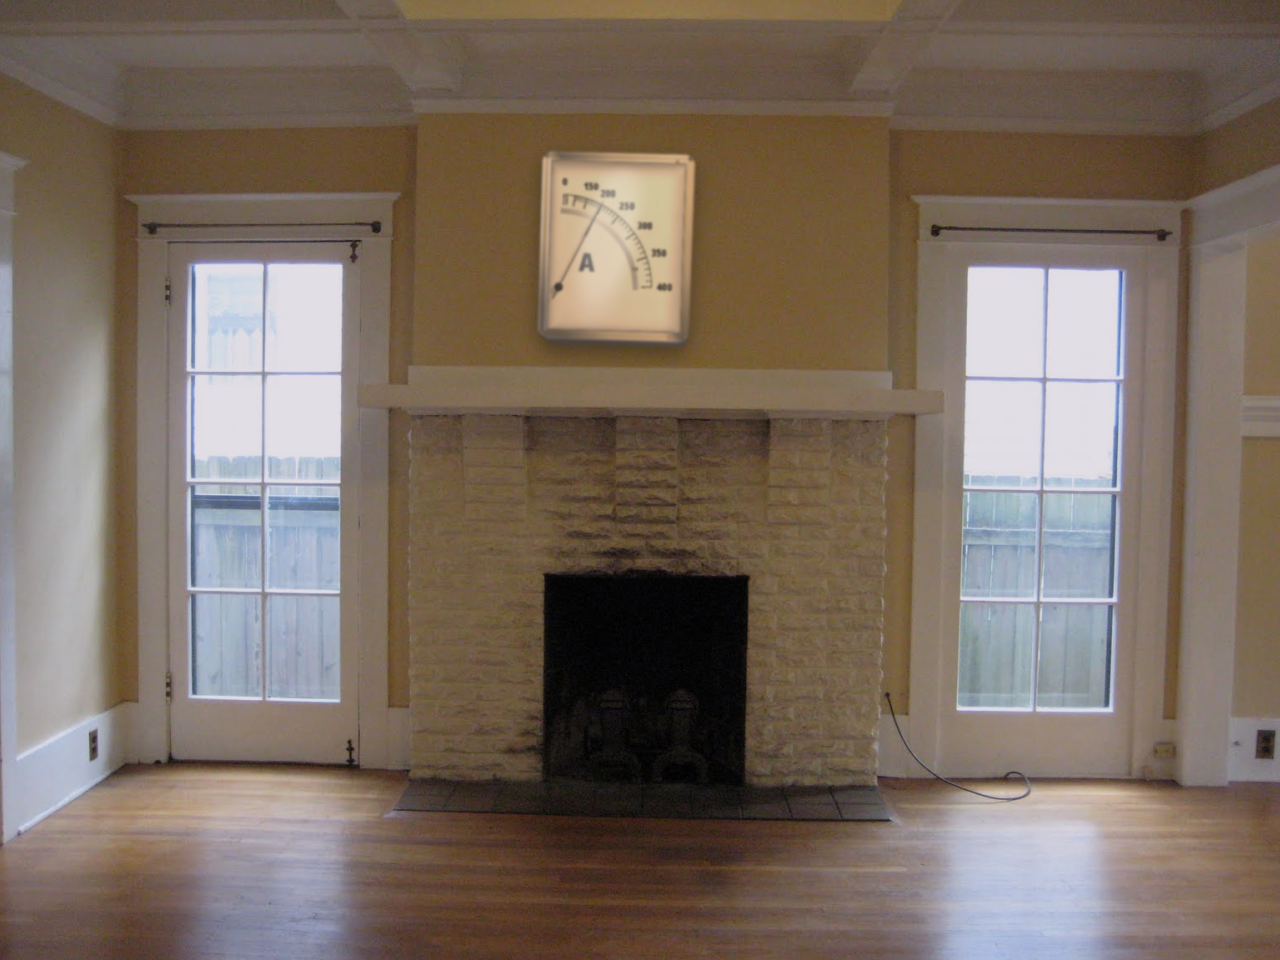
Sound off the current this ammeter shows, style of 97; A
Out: 200; A
